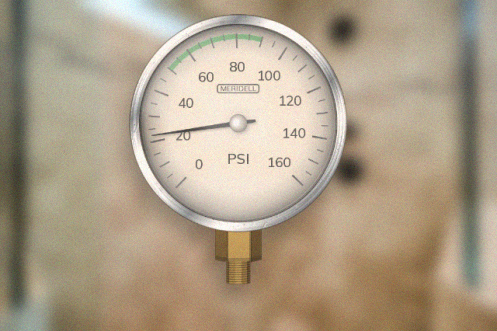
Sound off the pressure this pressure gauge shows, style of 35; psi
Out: 22.5; psi
